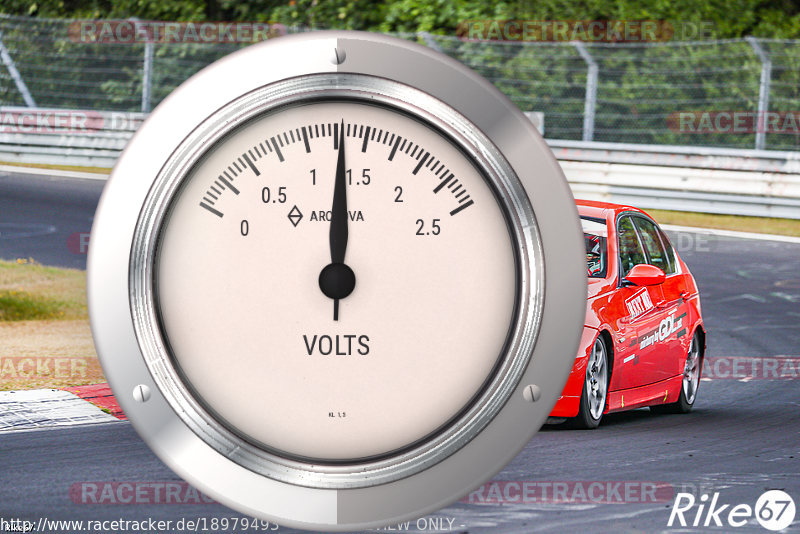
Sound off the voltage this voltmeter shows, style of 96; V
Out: 1.3; V
